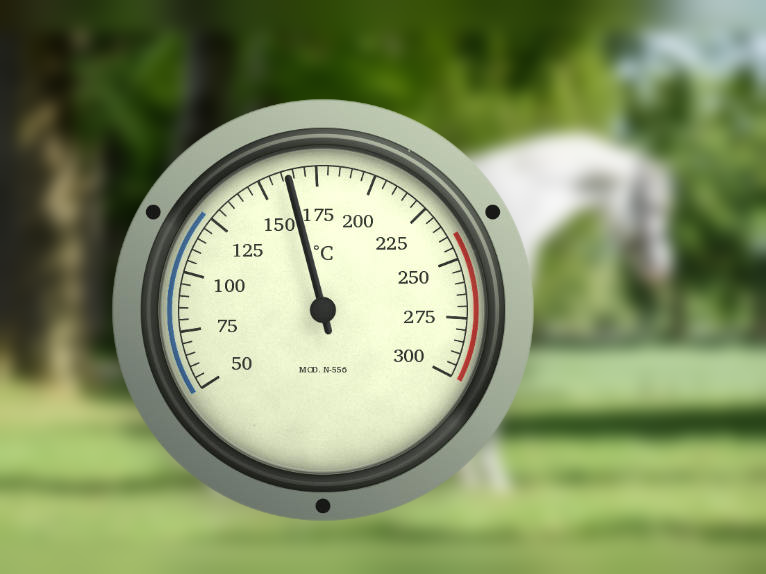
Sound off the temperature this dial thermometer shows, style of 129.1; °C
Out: 162.5; °C
